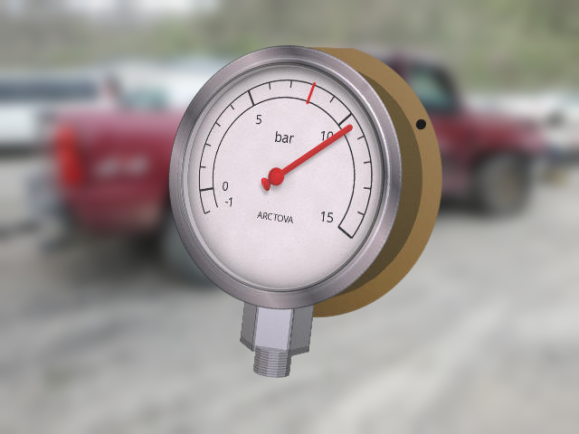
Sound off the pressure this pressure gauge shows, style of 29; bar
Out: 10.5; bar
